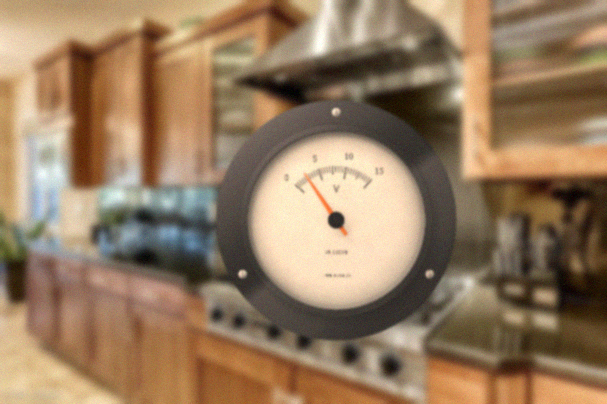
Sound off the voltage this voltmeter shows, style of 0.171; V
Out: 2.5; V
